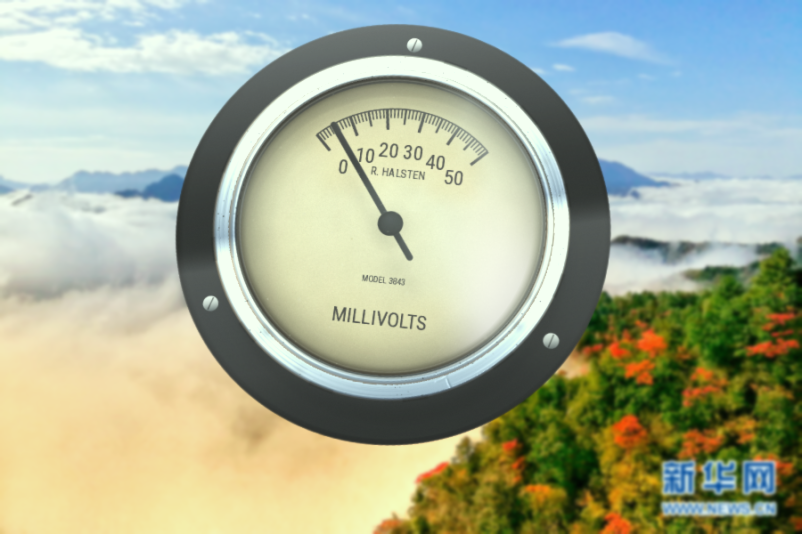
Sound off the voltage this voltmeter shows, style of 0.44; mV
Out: 5; mV
